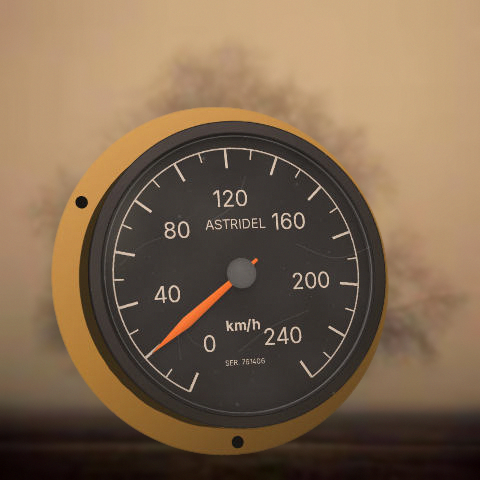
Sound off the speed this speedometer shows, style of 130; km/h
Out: 20; km/h
